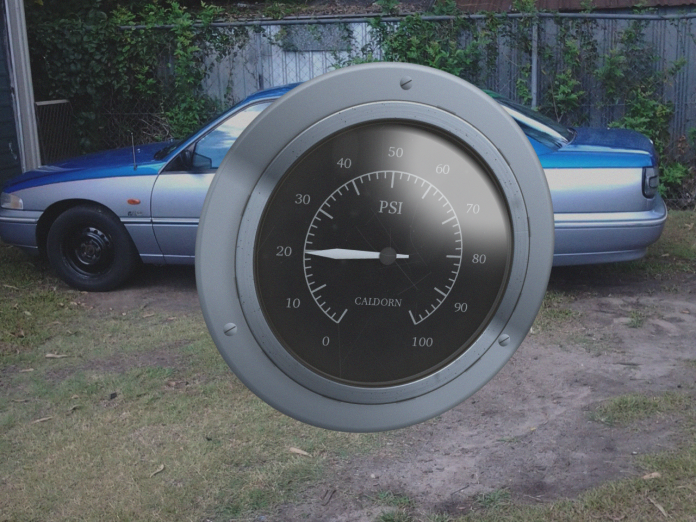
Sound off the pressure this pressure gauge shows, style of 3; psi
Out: 20; psi
